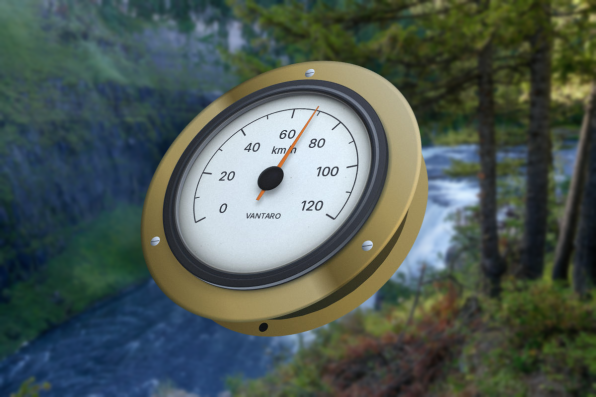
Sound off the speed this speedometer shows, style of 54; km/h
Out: 70; km/h
